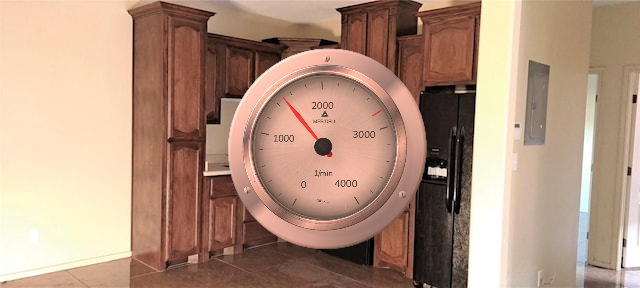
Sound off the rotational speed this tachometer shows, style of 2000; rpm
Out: 1500; rpm
